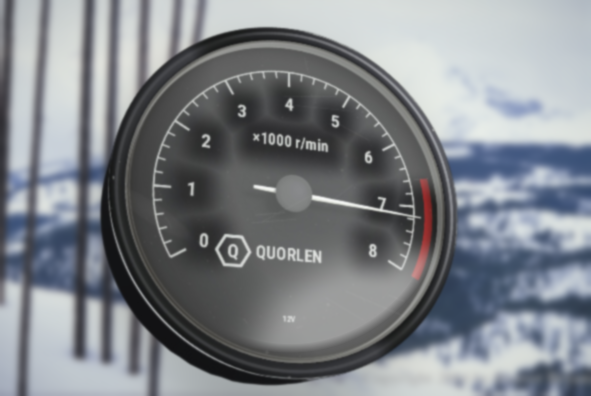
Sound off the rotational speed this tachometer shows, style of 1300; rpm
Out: 7200; rpm
